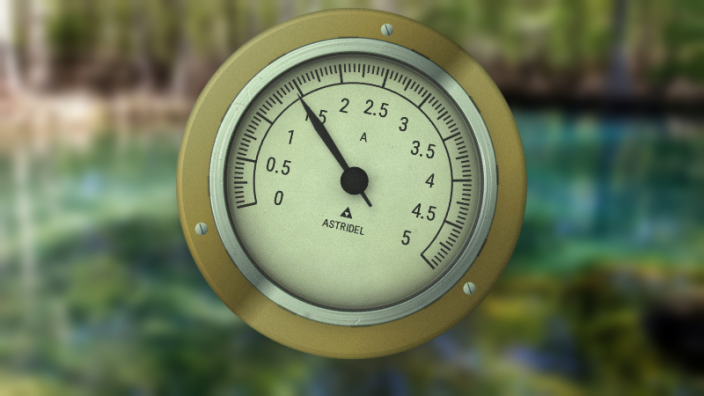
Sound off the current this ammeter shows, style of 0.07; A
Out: 1.45; A
